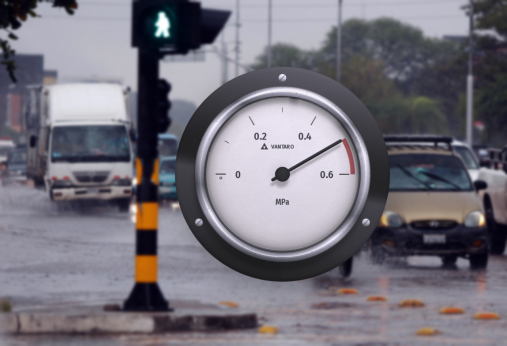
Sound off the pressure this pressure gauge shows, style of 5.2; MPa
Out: 0.5; MPa
